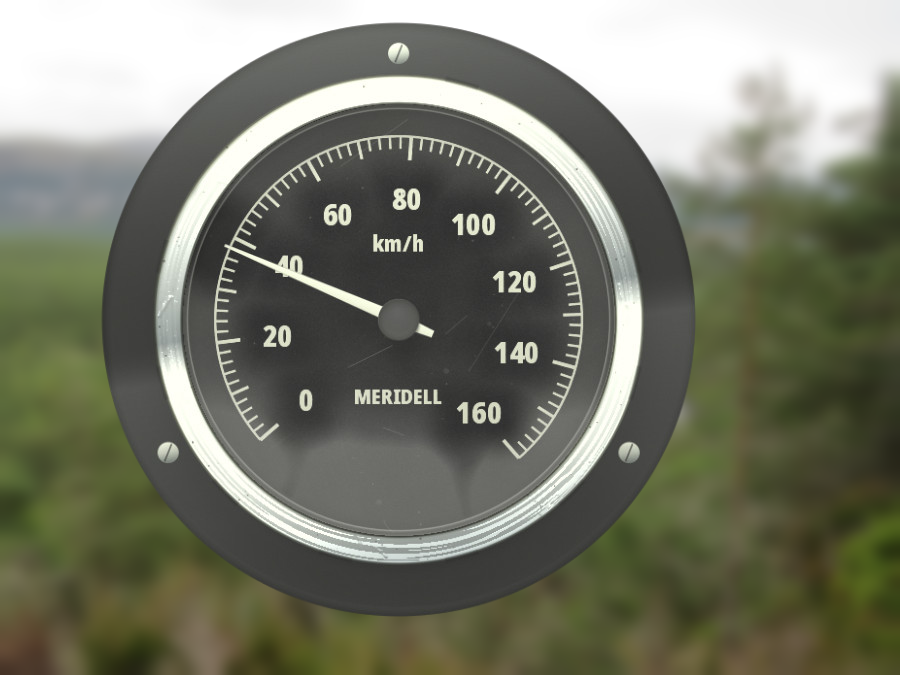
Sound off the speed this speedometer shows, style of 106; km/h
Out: 38; km/h
